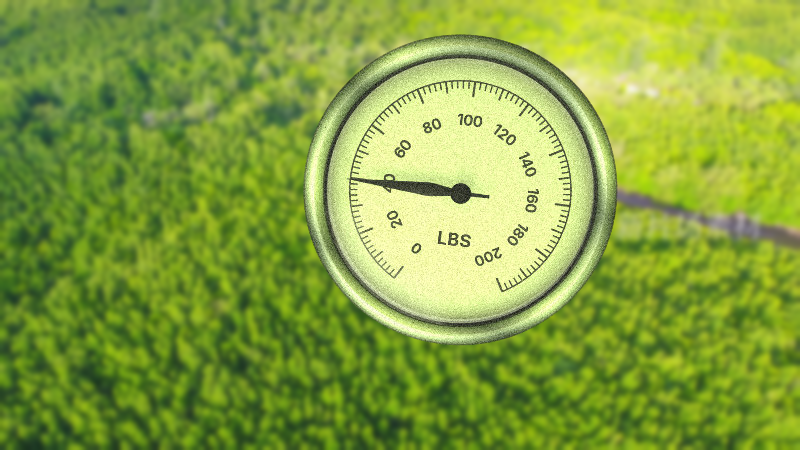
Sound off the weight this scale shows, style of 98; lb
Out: 40; lb
